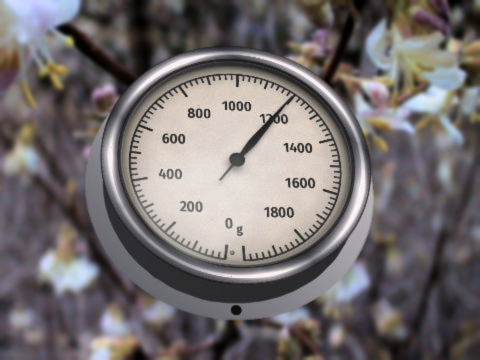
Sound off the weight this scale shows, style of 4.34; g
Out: 1200; g
